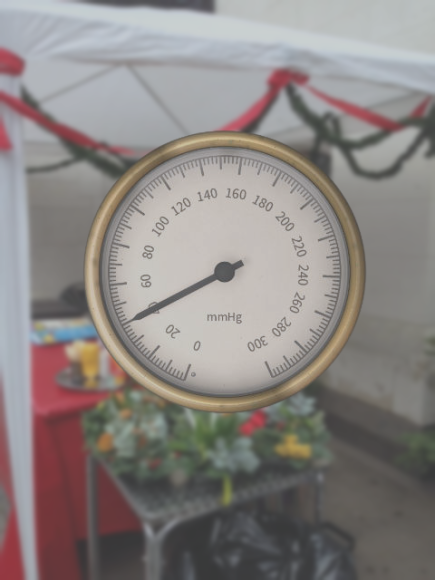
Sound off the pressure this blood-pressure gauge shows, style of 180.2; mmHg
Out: 40; mmHg
